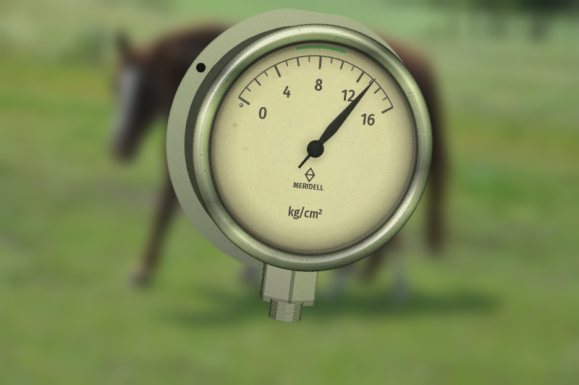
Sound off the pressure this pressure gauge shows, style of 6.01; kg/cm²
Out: 13; kg/cm²
